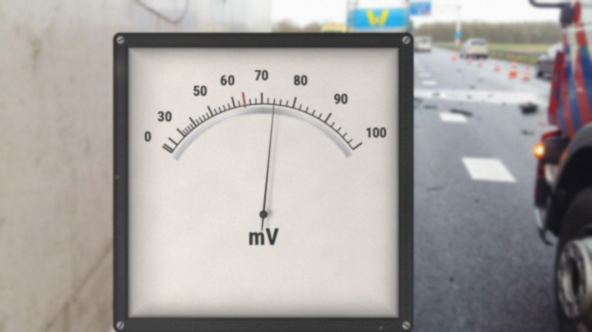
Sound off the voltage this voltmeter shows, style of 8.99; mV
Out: 74; mV
